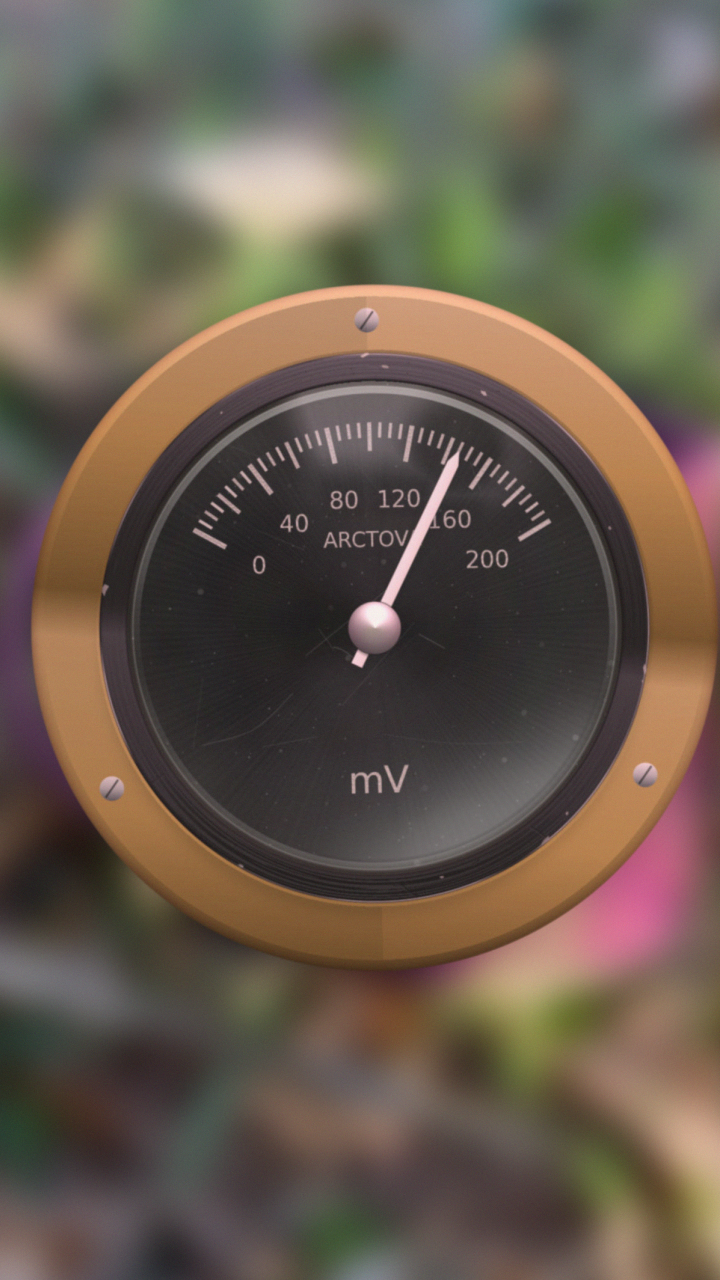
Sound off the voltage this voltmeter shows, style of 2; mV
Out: 145; mV
